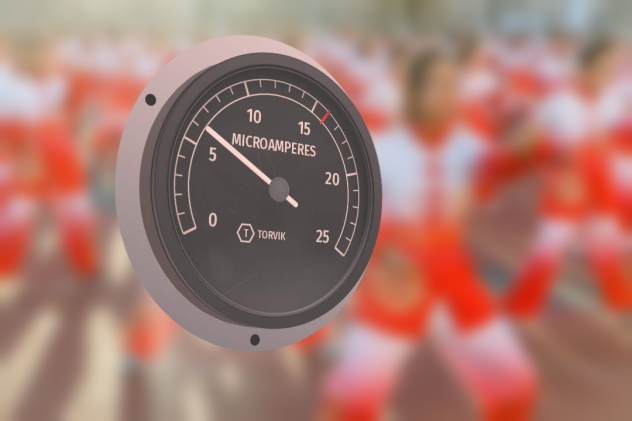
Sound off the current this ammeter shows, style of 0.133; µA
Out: 6; µA
